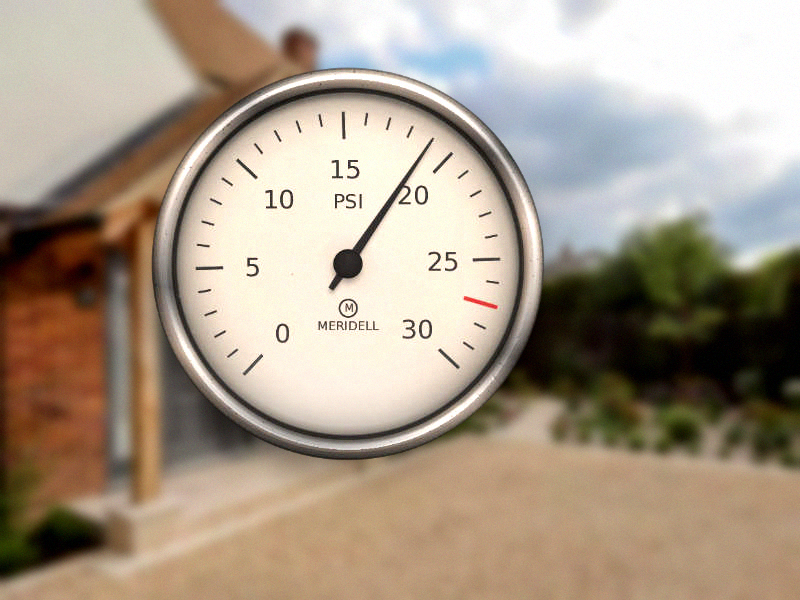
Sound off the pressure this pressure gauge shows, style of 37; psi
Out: 19; psi
